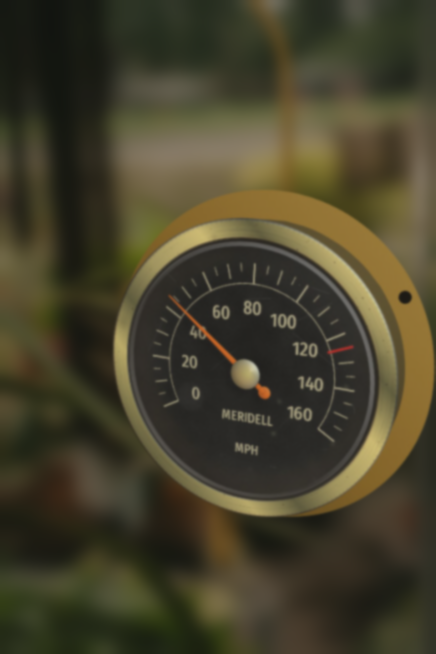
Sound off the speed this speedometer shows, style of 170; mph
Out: 45; mph
